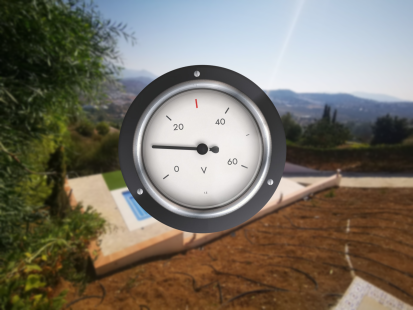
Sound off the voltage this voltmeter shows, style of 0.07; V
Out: 10; V
